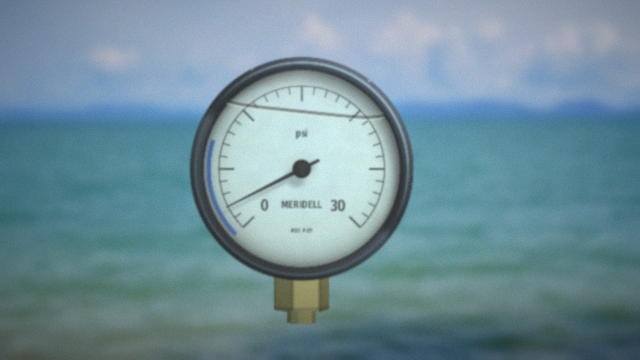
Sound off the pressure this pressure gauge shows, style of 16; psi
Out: 2; psi
